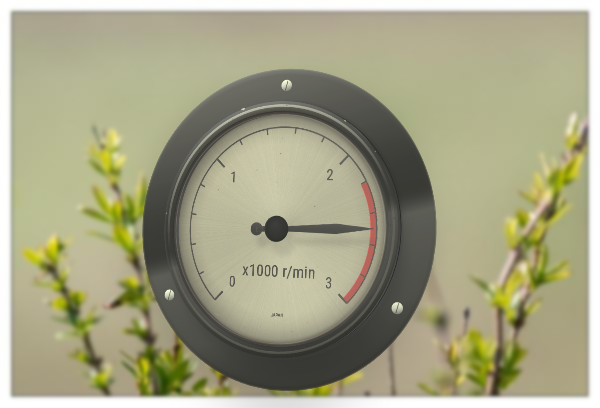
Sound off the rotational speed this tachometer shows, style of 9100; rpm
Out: 2500; rpm
